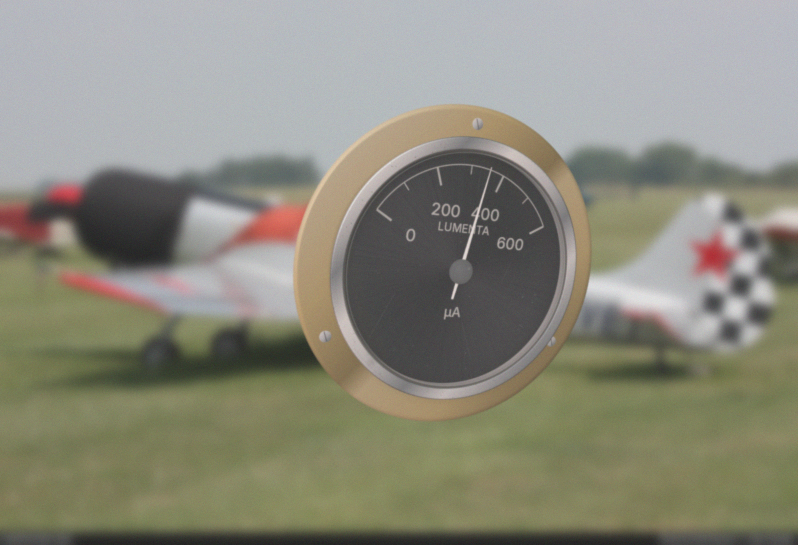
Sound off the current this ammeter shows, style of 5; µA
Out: 350; µA
